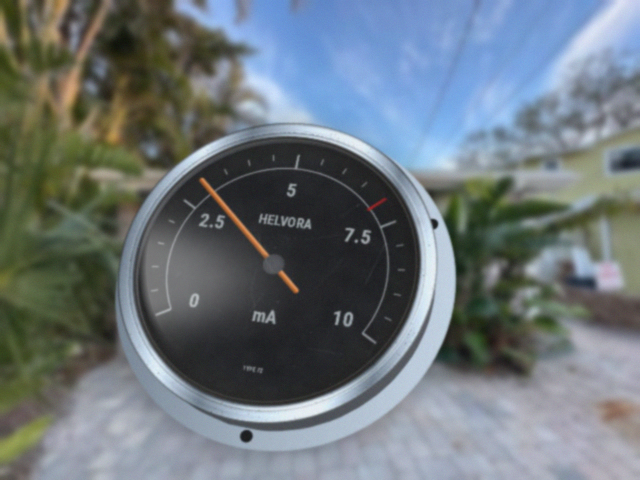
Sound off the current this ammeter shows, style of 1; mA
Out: 3; mA
